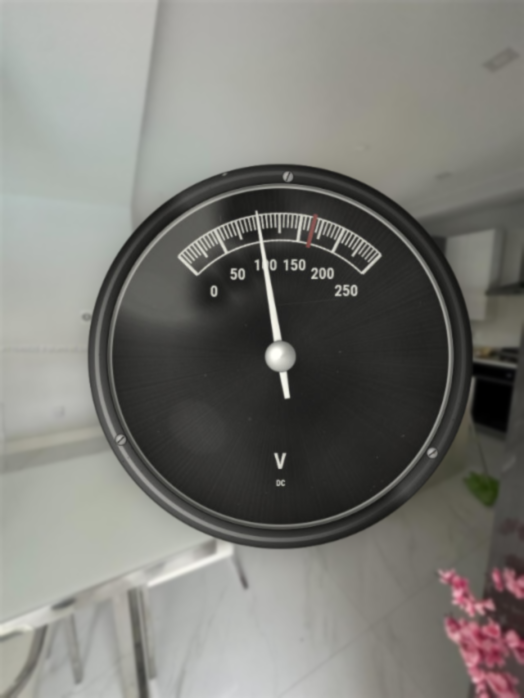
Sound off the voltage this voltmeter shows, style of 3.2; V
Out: 100; V
